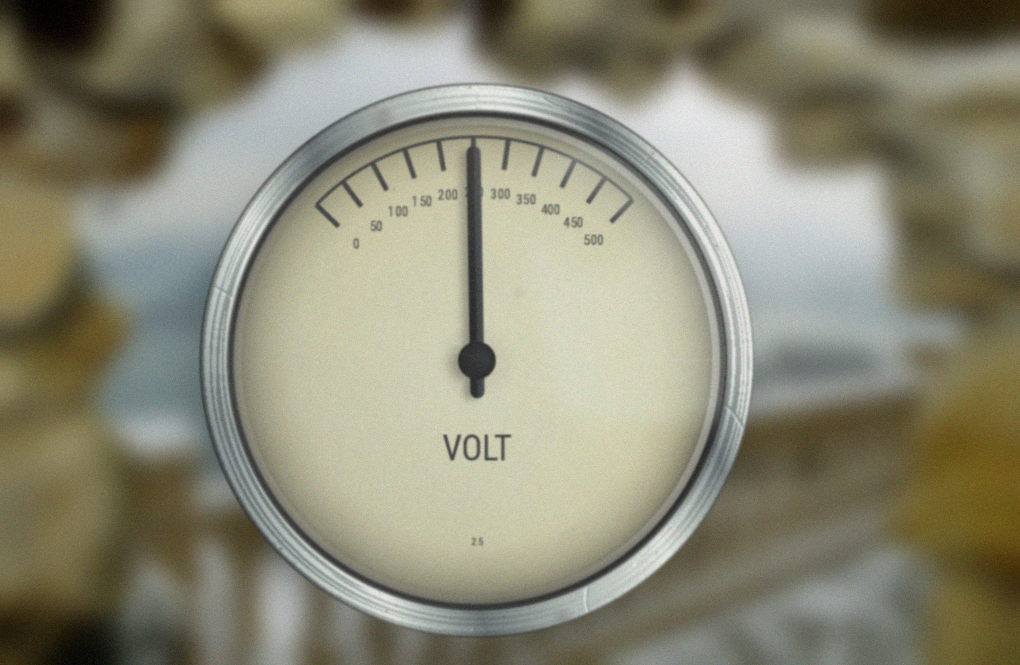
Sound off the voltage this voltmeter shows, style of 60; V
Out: 250; V
